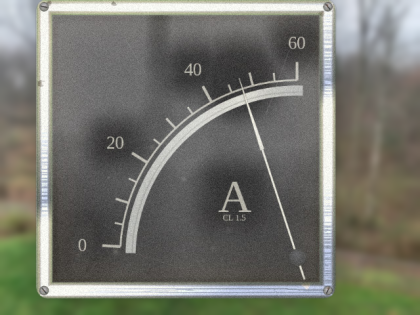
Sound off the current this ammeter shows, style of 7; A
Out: 47.5; A
